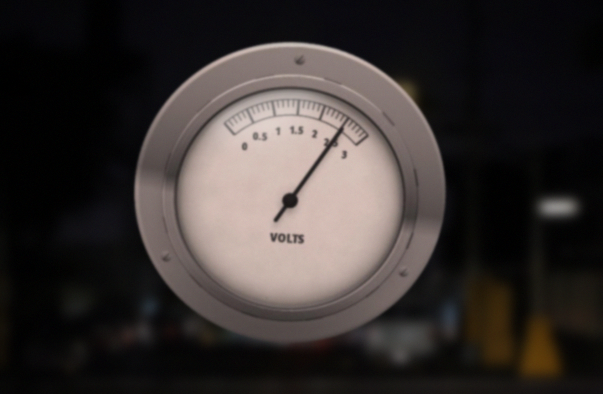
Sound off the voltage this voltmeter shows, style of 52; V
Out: 2.5; V
